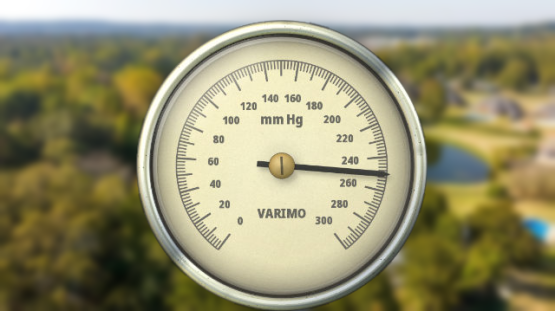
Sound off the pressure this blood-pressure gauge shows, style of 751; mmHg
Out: 250; mmHg
